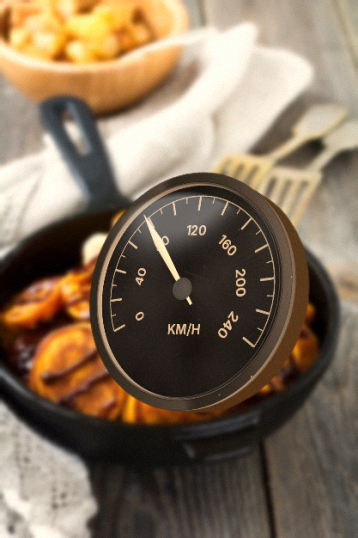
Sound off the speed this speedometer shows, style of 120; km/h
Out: 80; km/h
